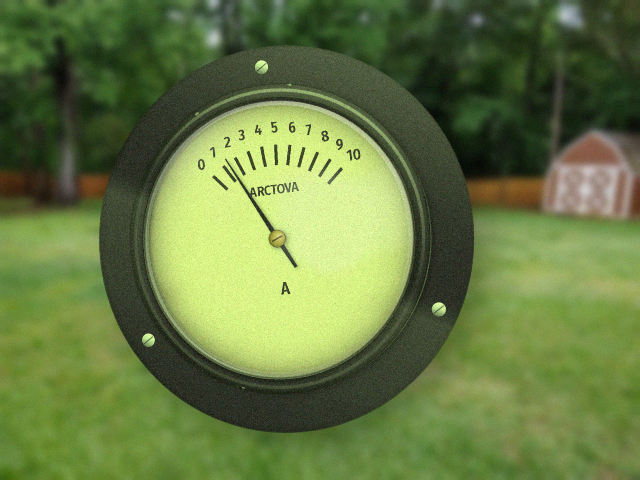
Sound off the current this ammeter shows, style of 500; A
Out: 1.5; A
